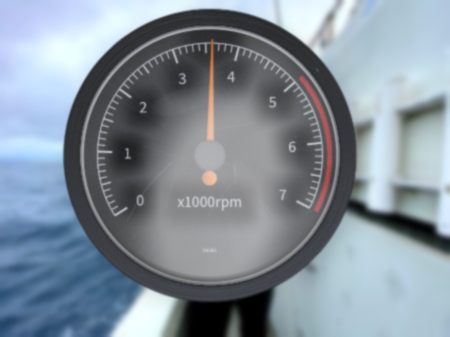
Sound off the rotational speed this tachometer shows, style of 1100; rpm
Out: 3600; rpm
